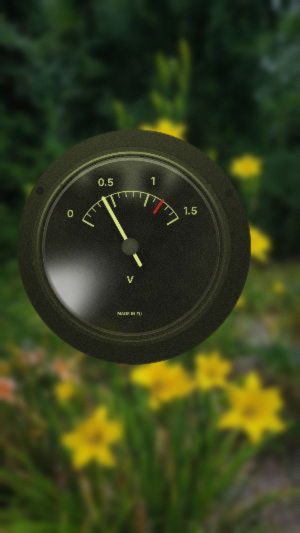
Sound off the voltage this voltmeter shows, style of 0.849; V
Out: 0.4; V
